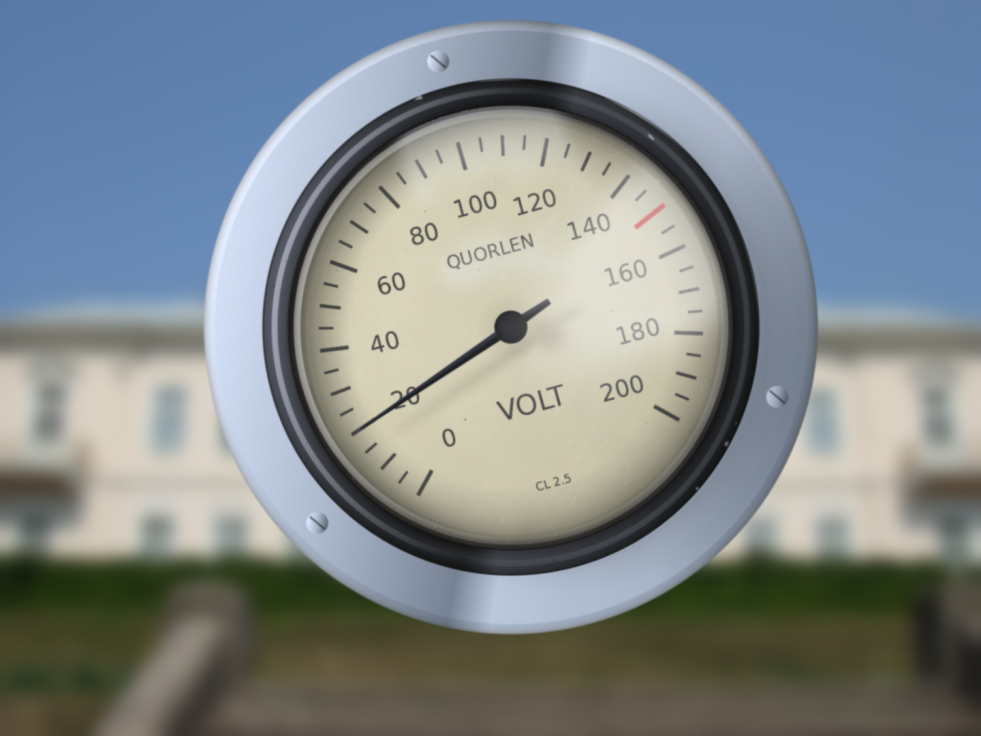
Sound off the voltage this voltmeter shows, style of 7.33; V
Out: 20; V
